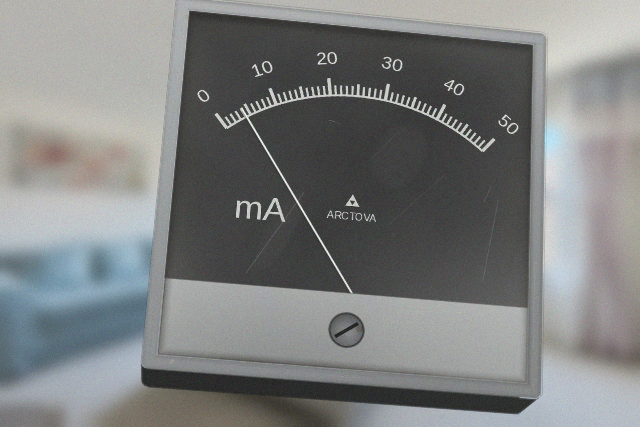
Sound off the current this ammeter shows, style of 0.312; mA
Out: 4; mA
